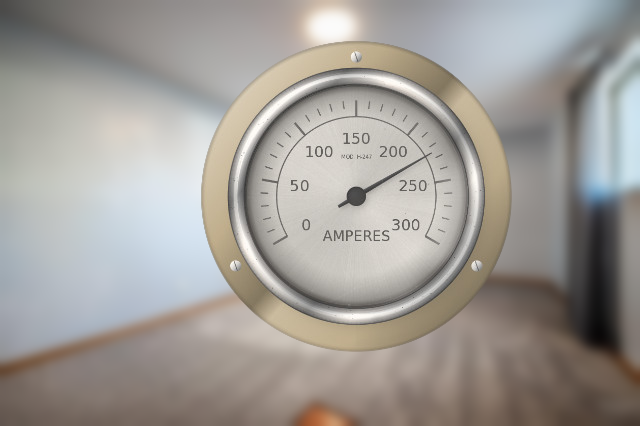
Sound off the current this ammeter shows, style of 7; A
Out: 225; A
